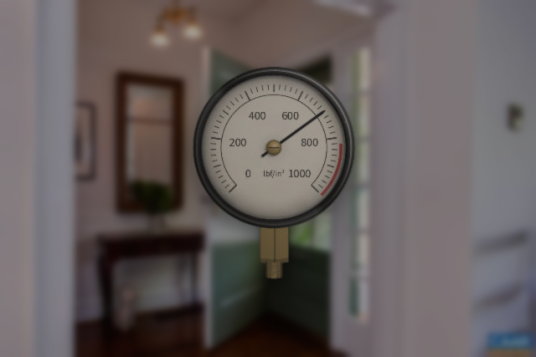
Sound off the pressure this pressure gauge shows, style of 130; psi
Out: 700; psi
